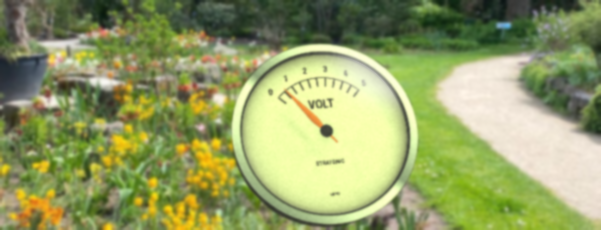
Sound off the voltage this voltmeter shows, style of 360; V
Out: 0.5; V
